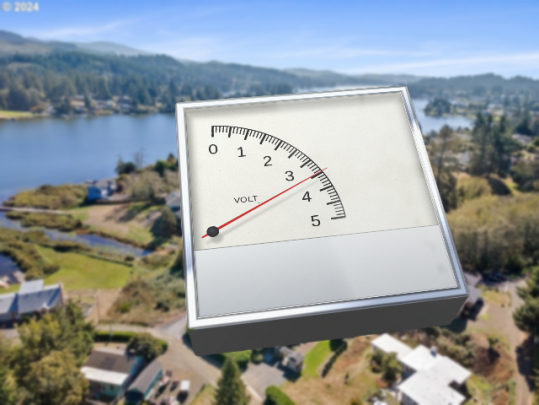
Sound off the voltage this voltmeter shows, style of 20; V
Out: 3.5; V
